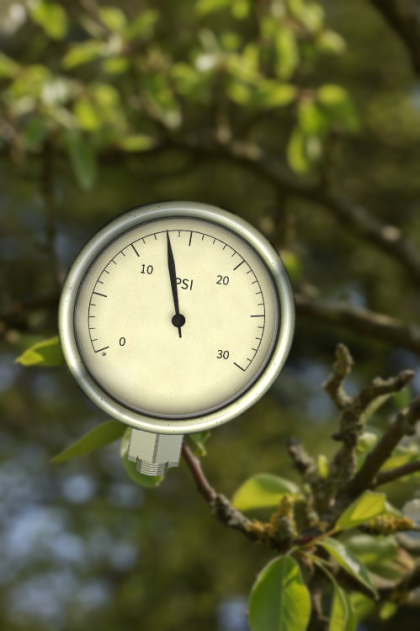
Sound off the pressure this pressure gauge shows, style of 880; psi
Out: 13; psi
